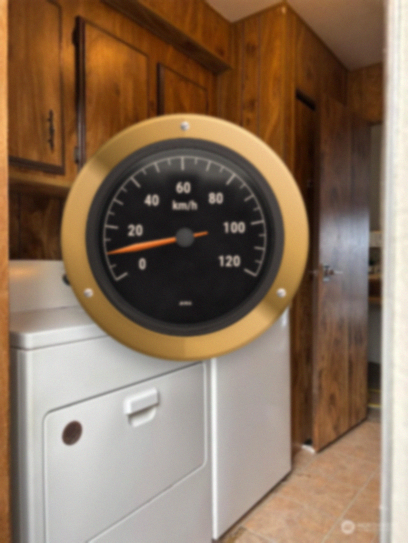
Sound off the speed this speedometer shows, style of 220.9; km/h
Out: 10; km/h
